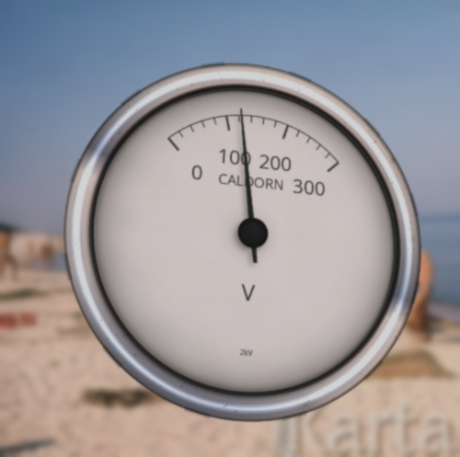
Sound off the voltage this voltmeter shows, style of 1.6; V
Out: 120; V
